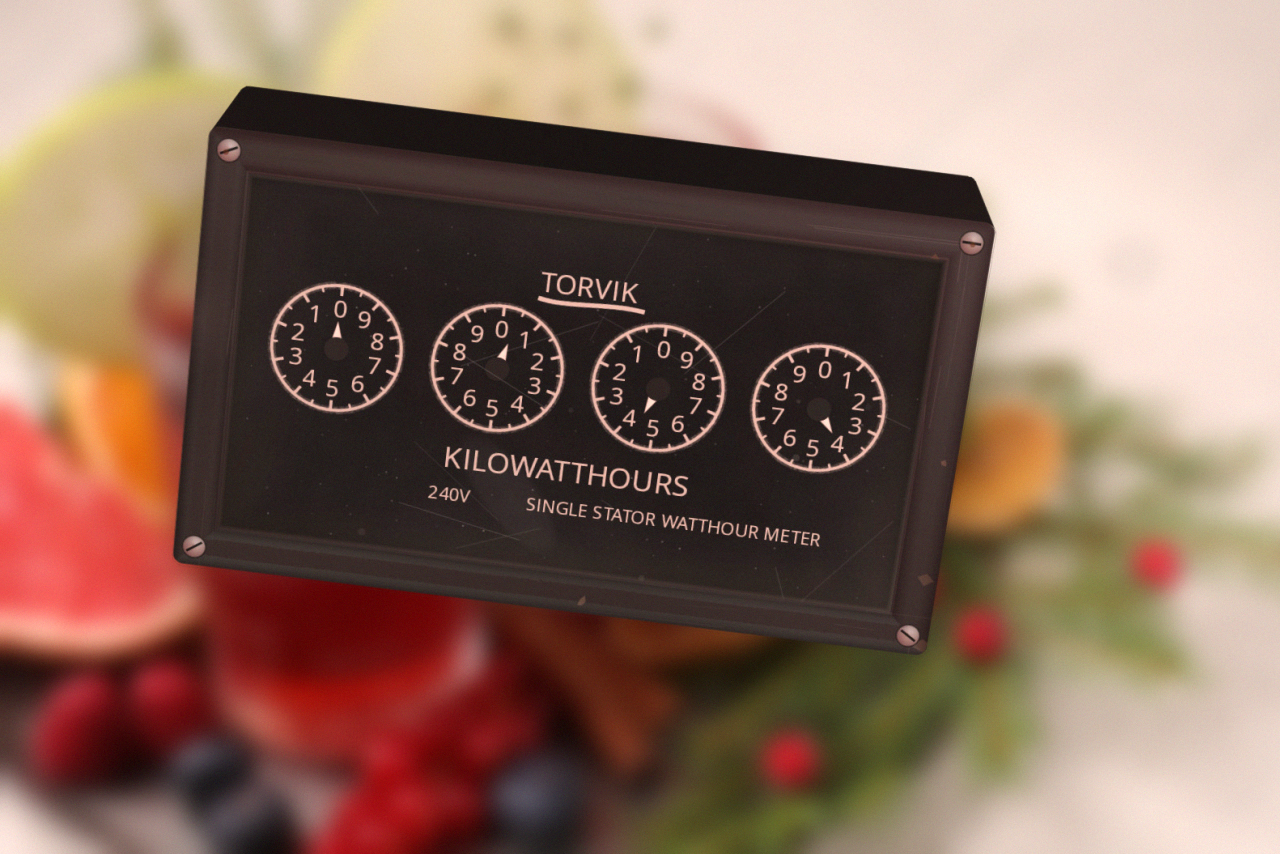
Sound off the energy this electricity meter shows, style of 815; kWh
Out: 44; kWh
